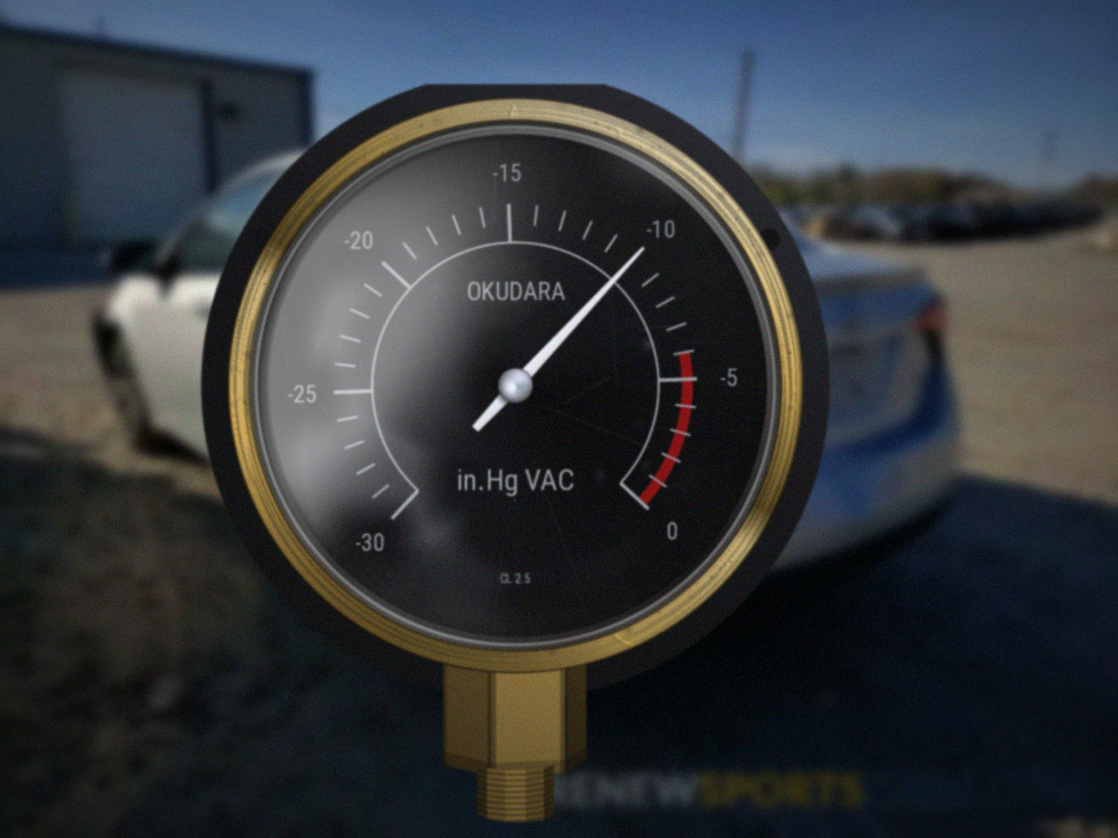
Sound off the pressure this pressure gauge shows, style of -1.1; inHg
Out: -10; inHg
